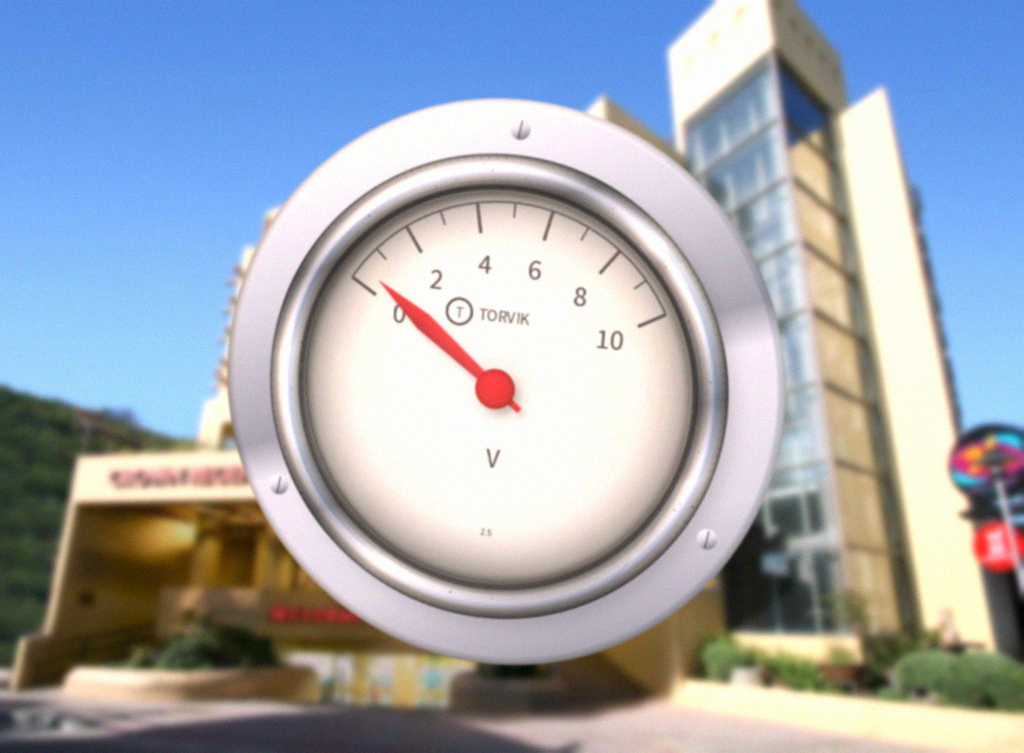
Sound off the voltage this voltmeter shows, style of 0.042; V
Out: 0.5; V
